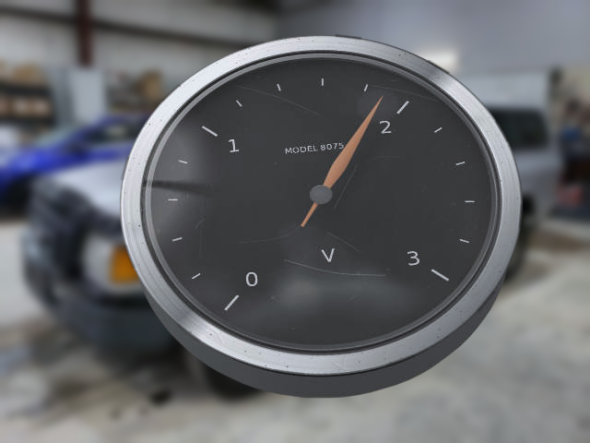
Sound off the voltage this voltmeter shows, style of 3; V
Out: 1.9; V
